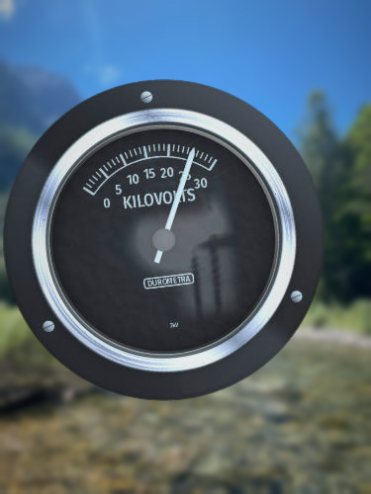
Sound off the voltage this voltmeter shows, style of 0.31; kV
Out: 25; kV
